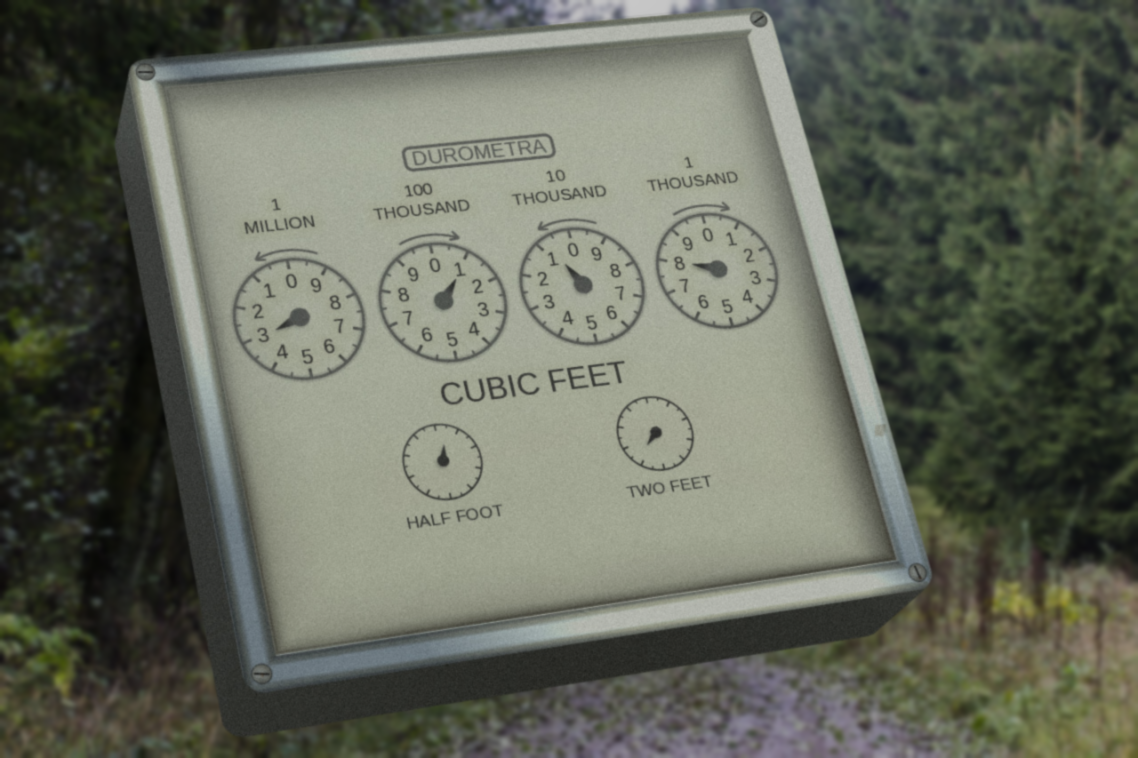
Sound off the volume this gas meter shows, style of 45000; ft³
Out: 310800; ft³
